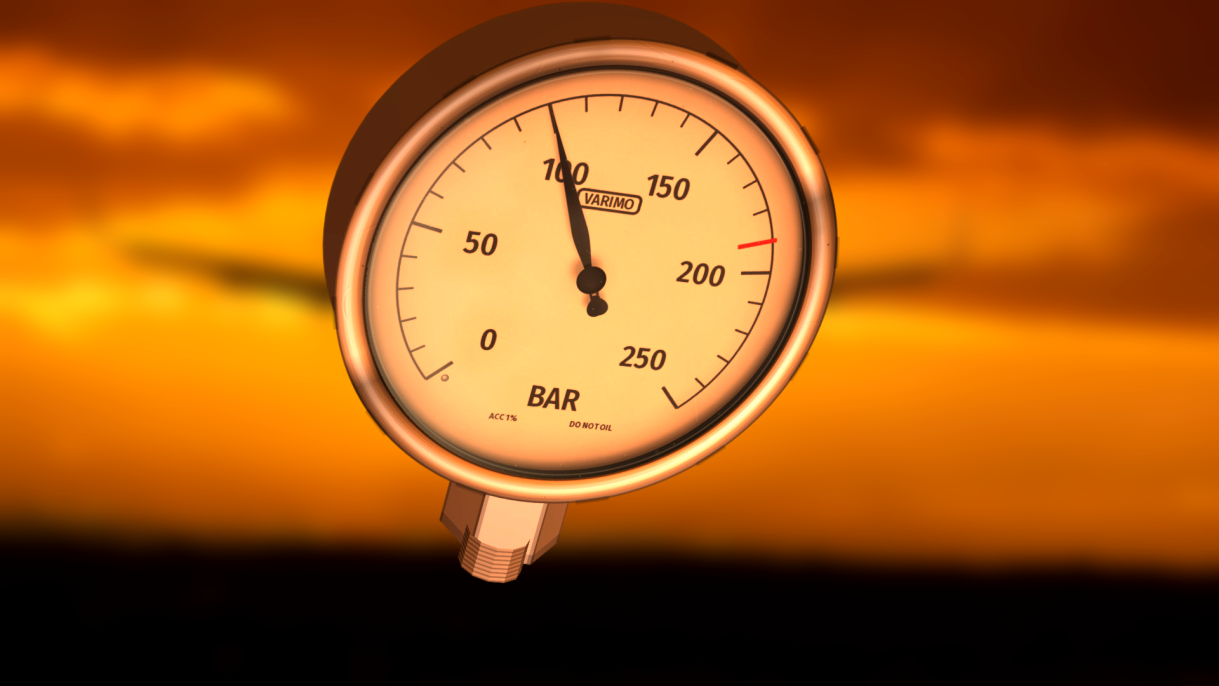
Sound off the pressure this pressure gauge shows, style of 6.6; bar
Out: 100; bar
